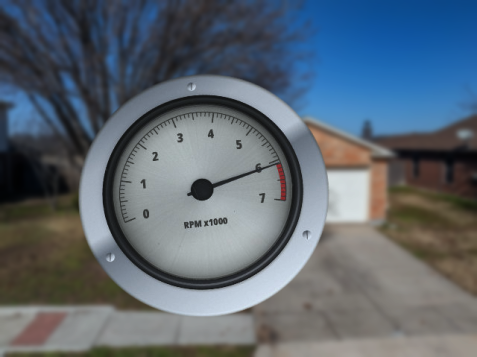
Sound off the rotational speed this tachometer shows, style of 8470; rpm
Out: 6100; rpm
